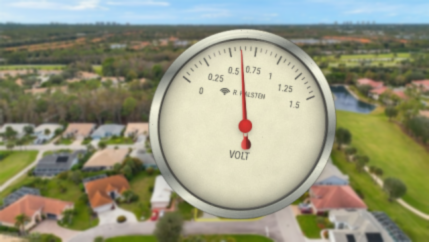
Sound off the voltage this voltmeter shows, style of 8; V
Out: 0.6; V
